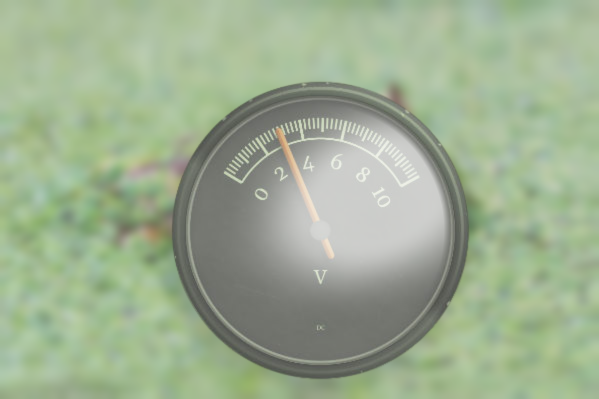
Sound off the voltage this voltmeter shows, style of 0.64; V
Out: 3; V
